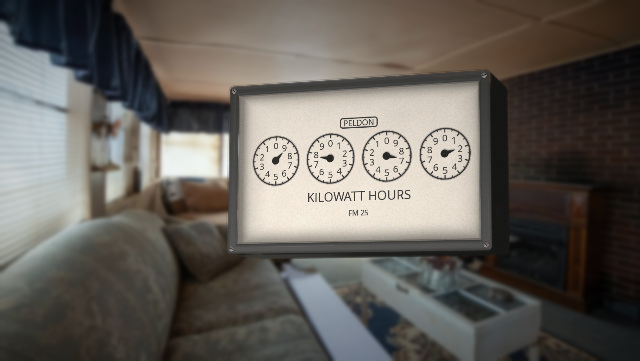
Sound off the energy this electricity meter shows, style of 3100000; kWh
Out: 8772; kWh
